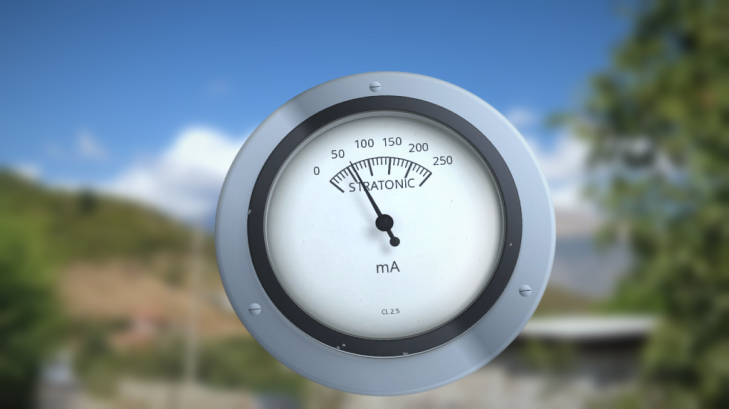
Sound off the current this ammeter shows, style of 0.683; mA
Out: 60; mA
